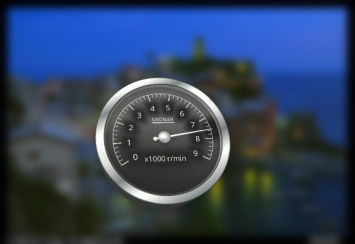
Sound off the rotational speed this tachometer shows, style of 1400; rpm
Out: 7600; rpm
